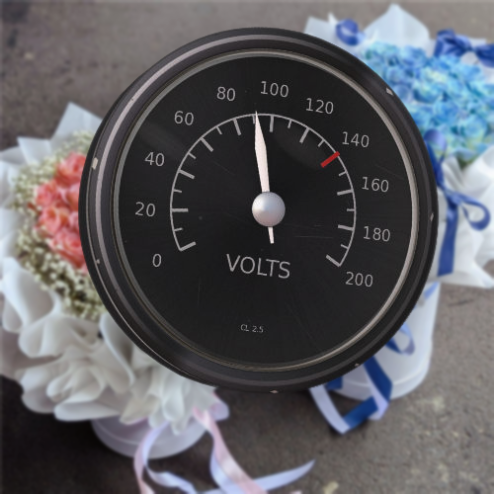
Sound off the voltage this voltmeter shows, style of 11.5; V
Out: 90; V
